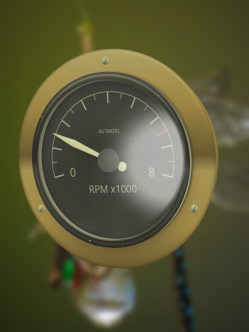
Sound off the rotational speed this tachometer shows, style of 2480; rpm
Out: 1500; rpm
